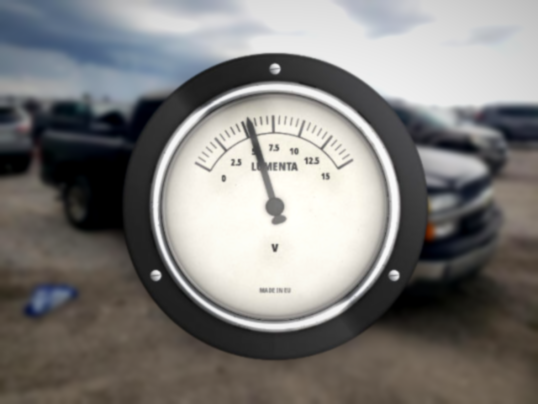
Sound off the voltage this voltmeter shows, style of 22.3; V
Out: 5.5; V
